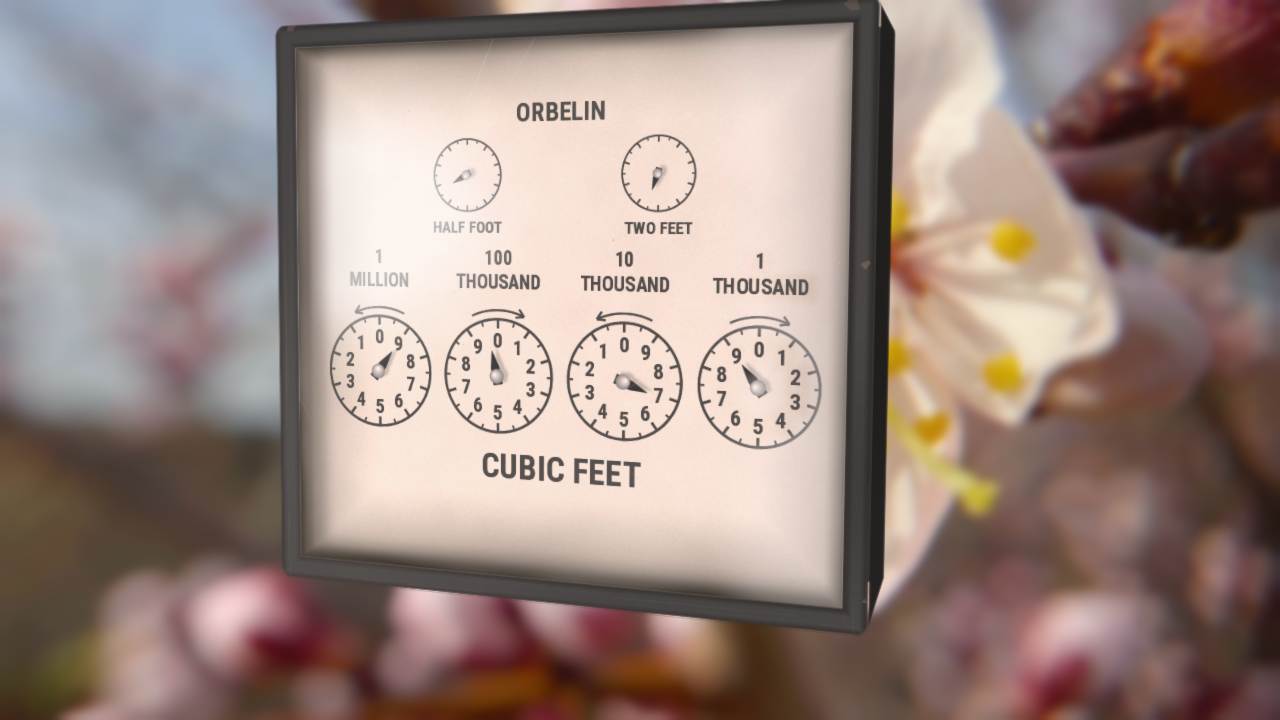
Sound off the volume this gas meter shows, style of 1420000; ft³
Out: 896900; ft³
